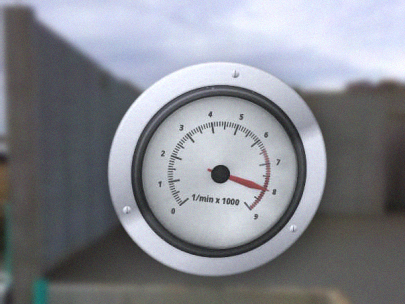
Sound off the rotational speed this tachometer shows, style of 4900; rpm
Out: 8000; rpm
